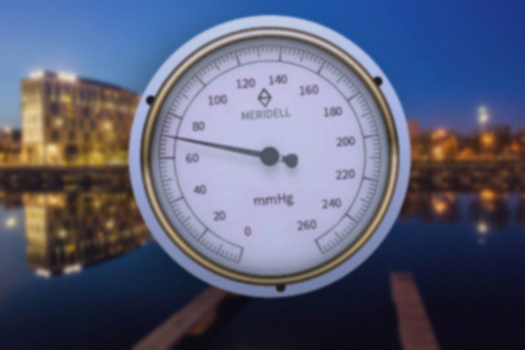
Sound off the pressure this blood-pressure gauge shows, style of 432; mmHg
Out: 70; mmHg
